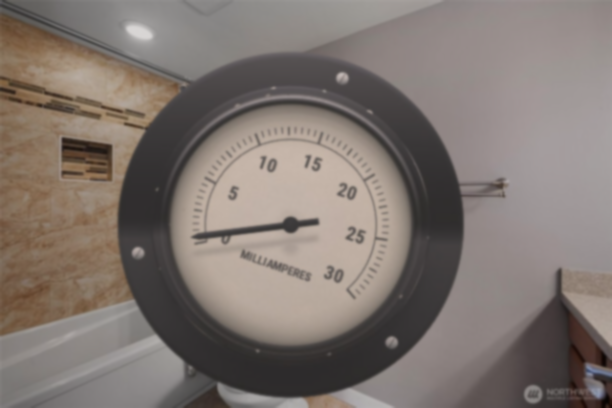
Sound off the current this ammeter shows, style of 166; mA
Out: 0.5; mA
